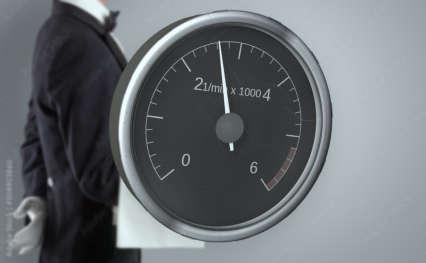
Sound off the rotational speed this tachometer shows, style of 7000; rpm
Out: 2600; rpm
